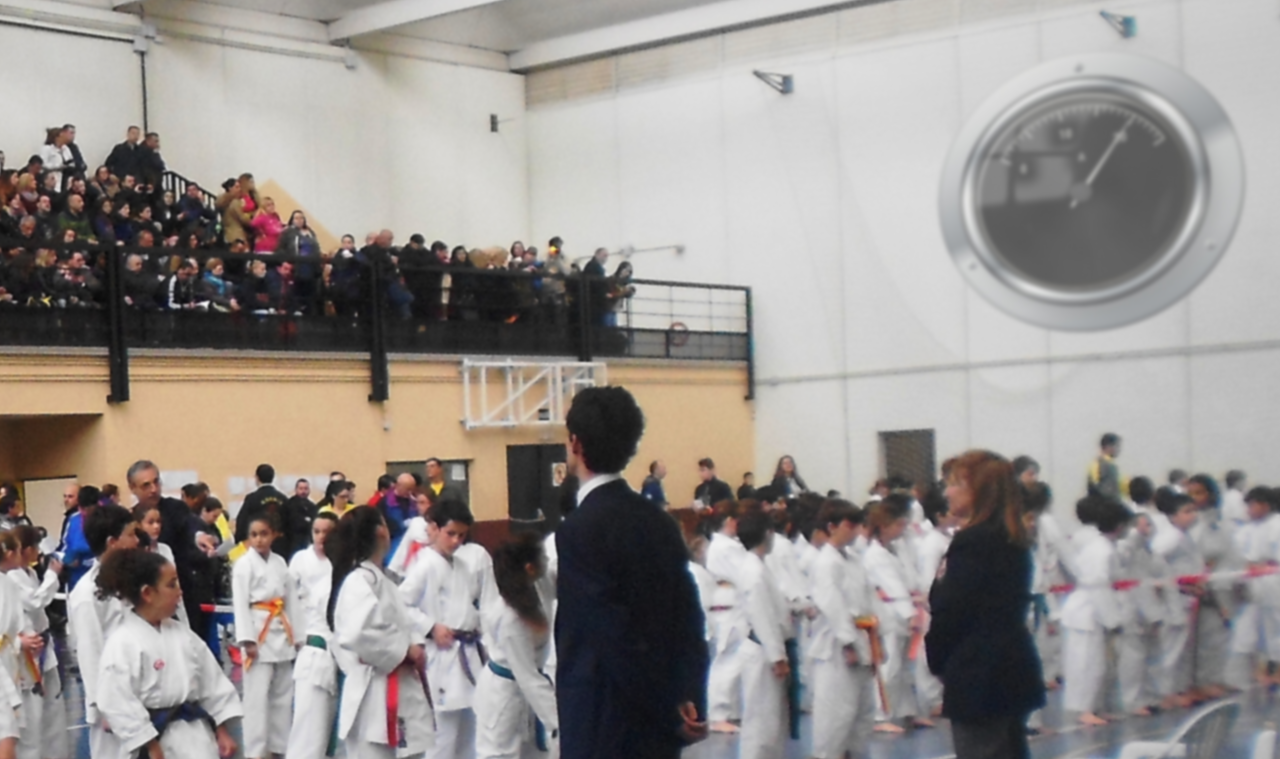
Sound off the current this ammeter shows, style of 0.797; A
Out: 20; A
